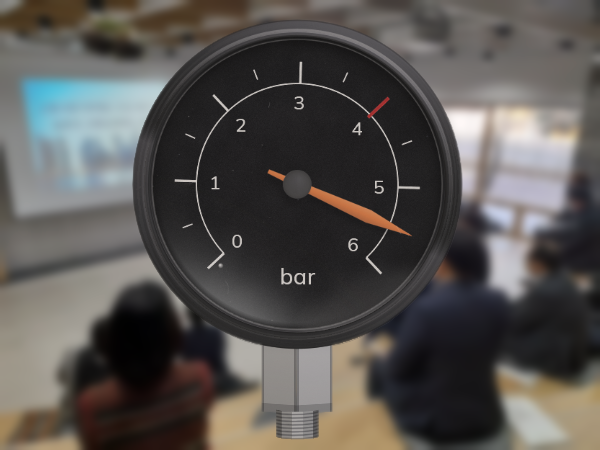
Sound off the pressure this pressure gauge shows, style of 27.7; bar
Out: 5.5; bar
